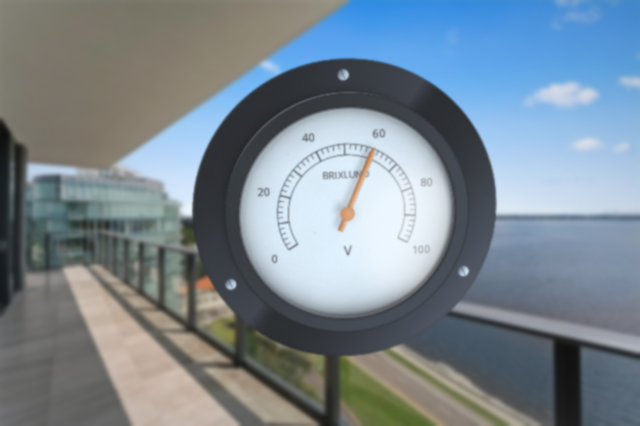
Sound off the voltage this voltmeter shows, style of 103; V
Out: 60; V
